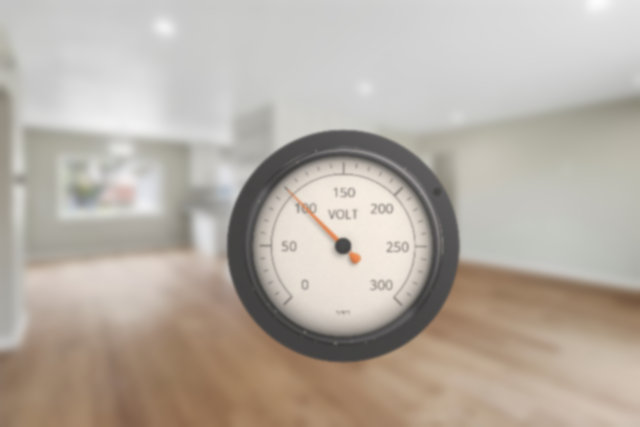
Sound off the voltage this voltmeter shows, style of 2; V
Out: 100; V
